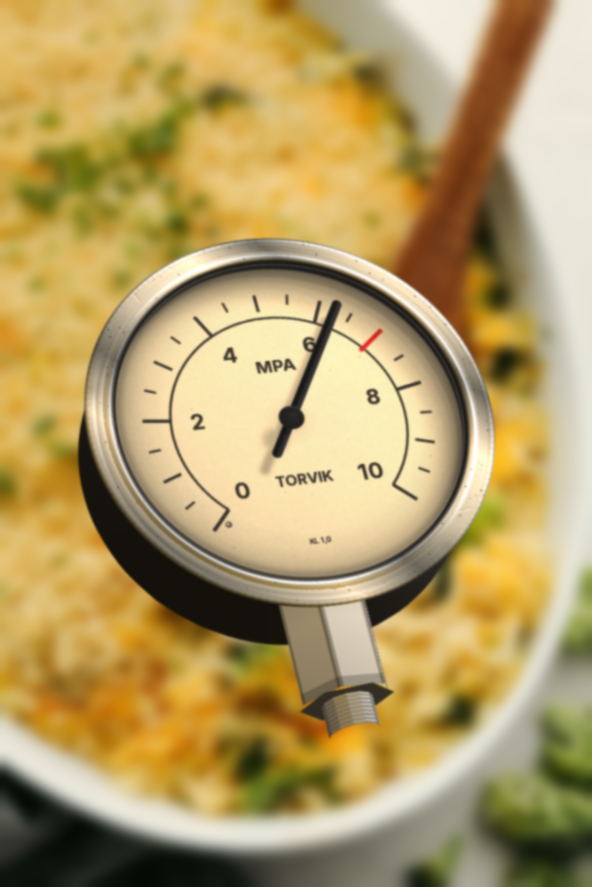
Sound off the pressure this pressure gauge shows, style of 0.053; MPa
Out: 6.25; MPa
